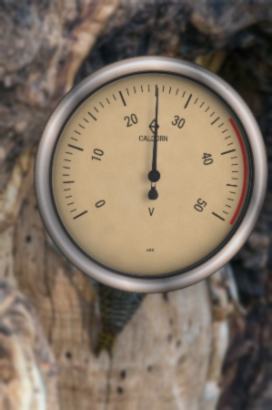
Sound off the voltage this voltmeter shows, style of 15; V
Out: 25; V
